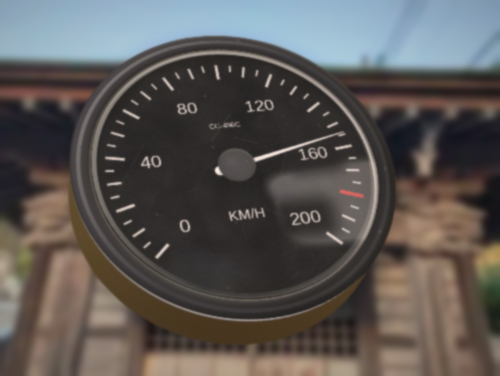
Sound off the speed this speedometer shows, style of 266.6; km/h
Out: 155; km/h
